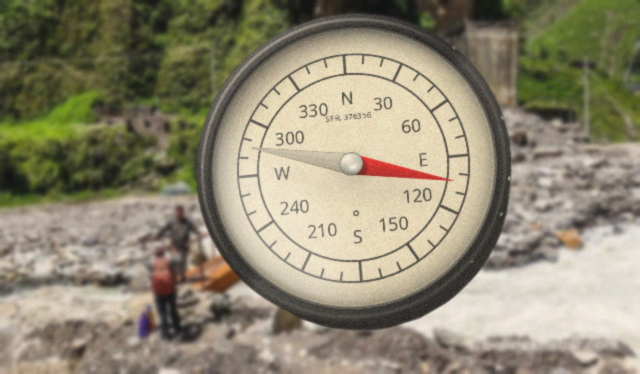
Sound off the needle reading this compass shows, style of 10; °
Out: 105; °
